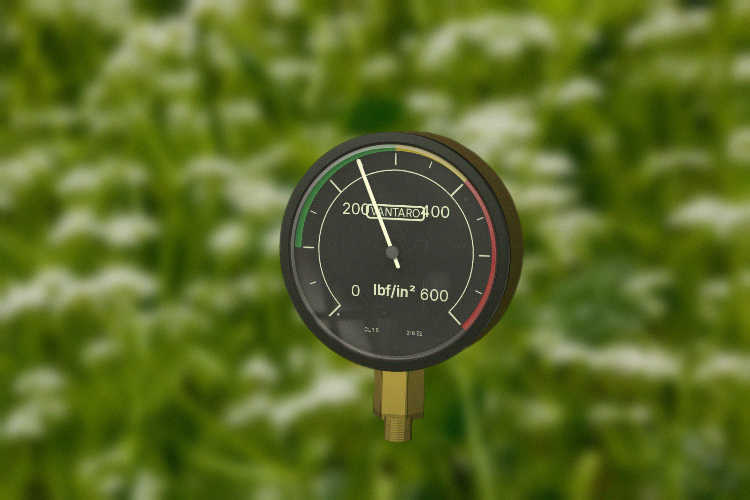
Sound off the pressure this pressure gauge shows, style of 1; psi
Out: 250; psi
